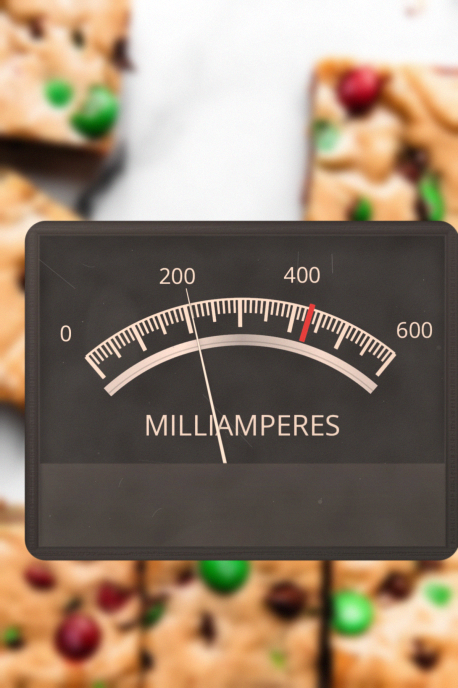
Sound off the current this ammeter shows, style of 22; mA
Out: 210; mA
